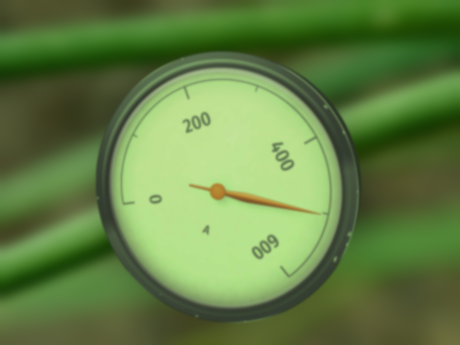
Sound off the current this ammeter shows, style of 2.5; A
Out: 500; A
